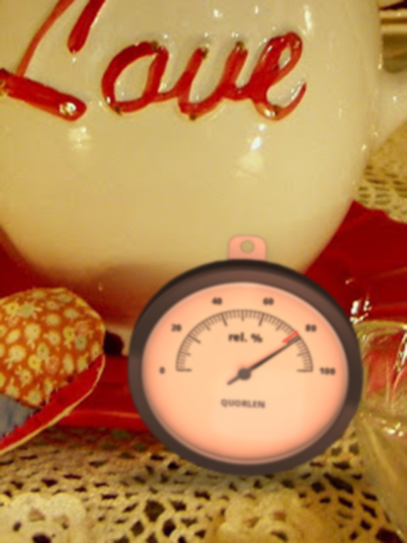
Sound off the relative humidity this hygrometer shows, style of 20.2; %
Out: 80; %
